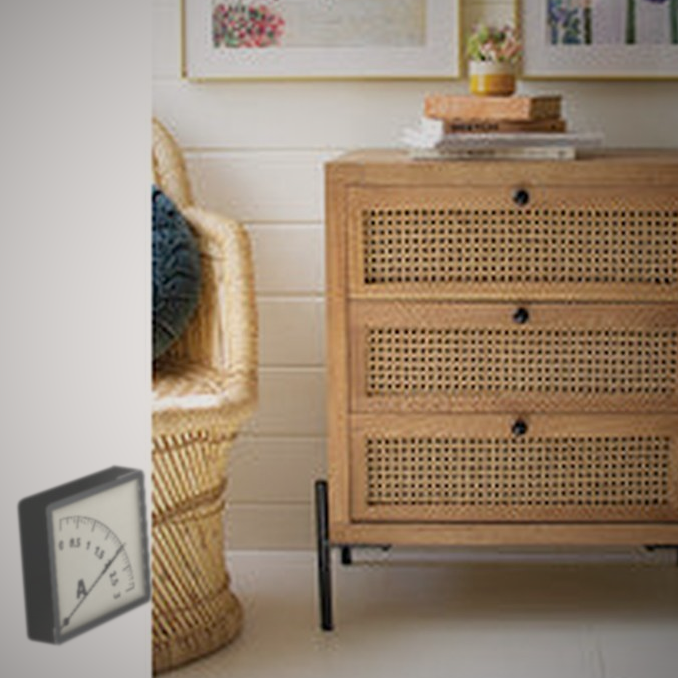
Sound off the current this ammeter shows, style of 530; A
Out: 2; A
